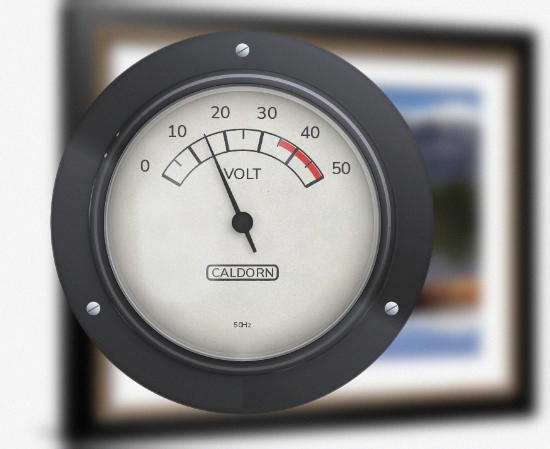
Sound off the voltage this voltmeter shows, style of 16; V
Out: 15; V
